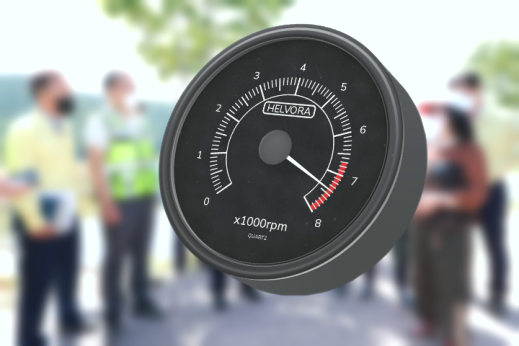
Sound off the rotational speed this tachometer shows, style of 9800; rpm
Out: 7400; rpm
